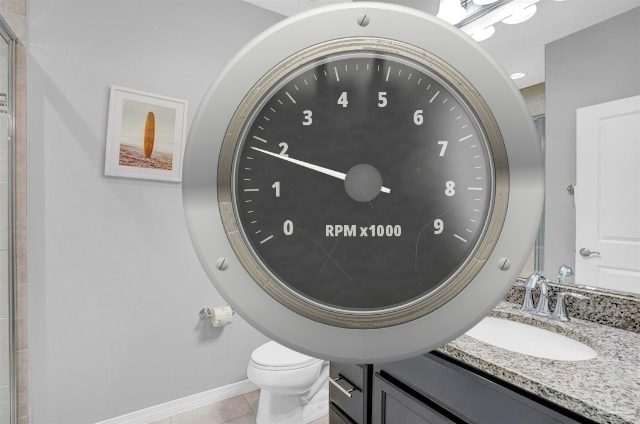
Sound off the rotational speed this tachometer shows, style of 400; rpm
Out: 1800; rpm
